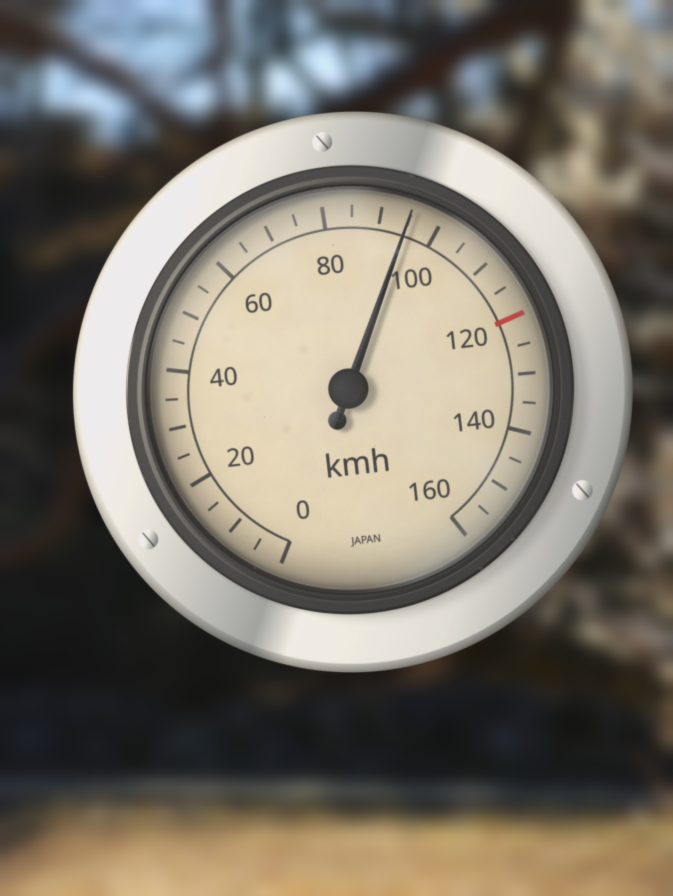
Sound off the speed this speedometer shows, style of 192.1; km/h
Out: 95; km/h
